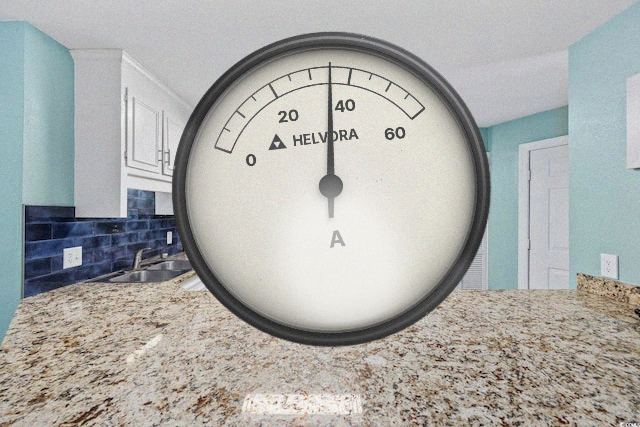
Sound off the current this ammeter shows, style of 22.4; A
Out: 35; A
